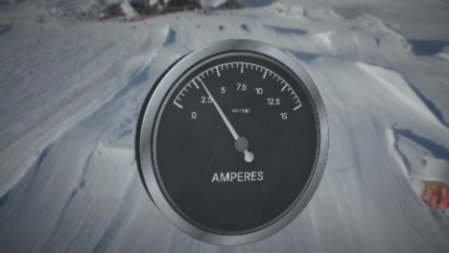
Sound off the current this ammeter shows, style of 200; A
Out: 3; A
